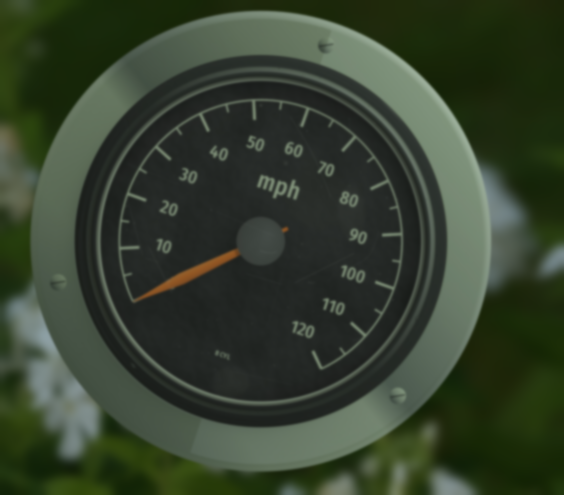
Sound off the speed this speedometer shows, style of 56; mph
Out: 0; mph
